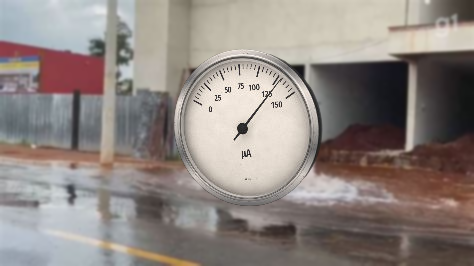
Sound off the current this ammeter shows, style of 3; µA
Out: 130; µA
